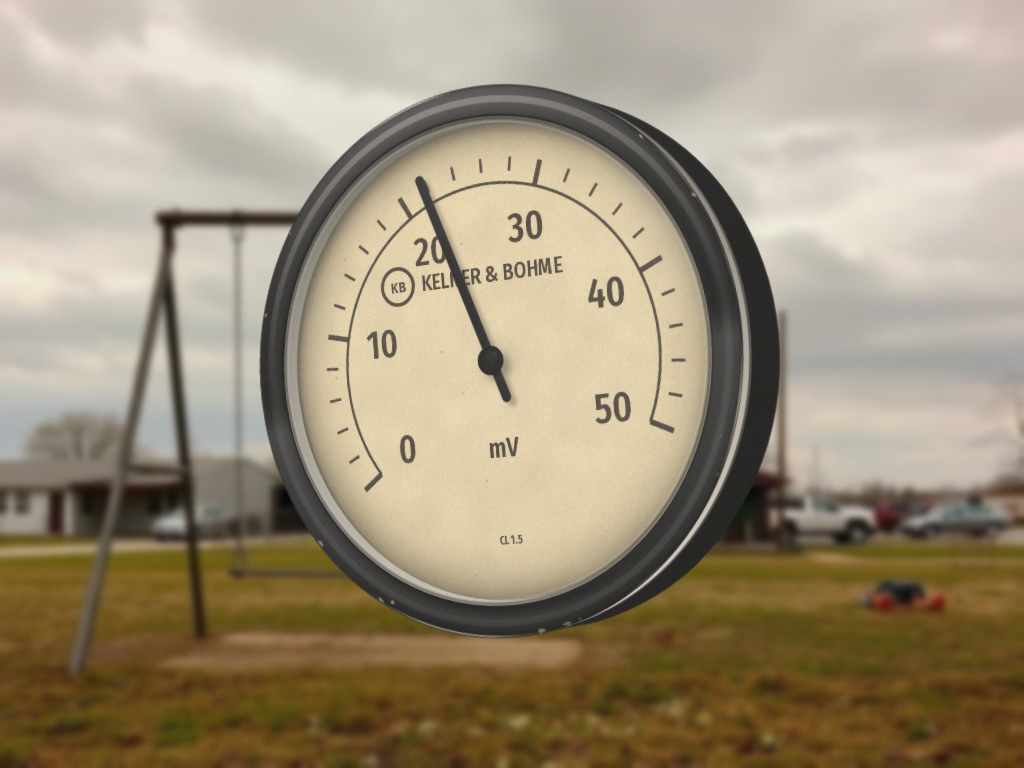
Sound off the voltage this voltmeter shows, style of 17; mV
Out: 22; mV
